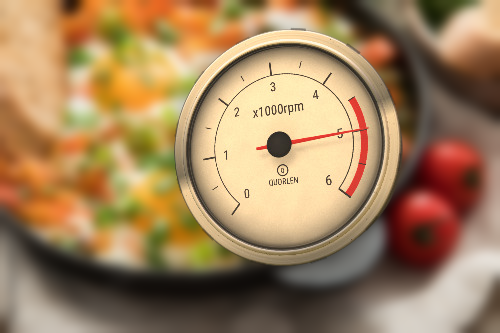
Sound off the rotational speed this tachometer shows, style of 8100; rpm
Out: 5000; rpm
